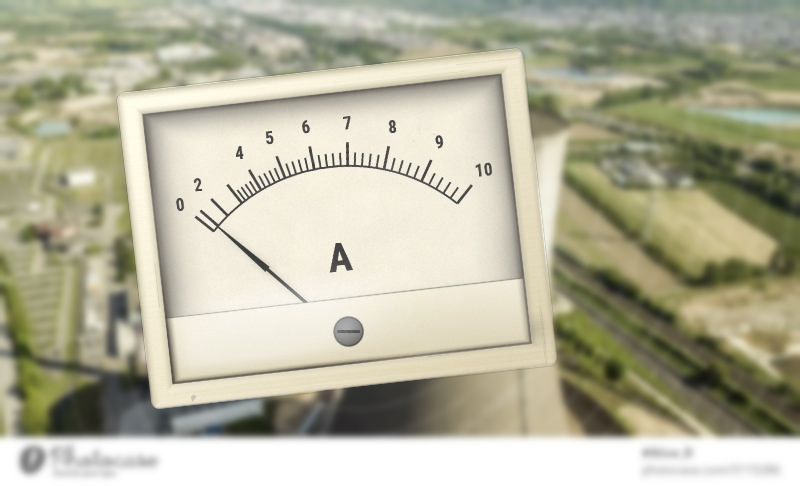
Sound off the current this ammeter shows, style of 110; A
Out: 1; A
